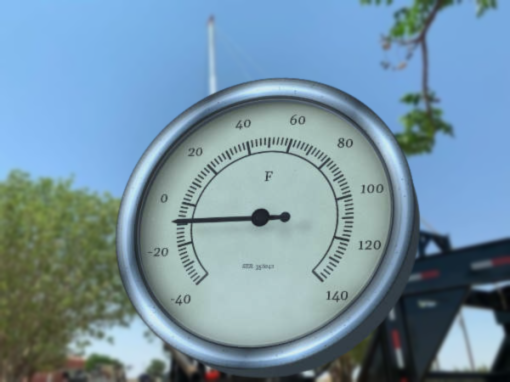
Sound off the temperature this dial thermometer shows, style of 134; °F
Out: -10; °F
